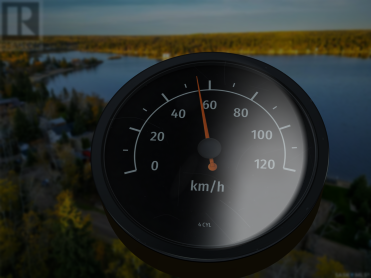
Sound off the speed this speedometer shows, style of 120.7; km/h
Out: 55; km/h
